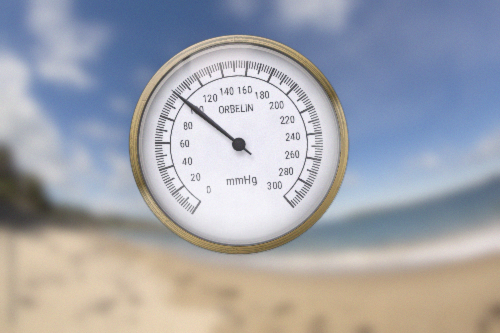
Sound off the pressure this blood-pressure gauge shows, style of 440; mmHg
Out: 100; mmHg
